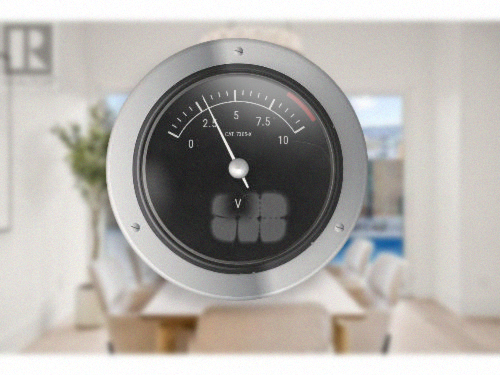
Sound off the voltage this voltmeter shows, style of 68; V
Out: 3; V
